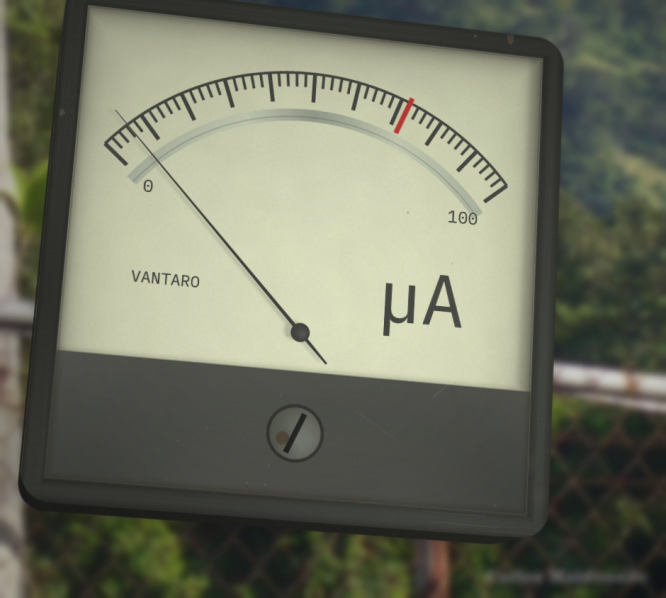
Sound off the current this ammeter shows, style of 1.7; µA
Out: 6; µA
